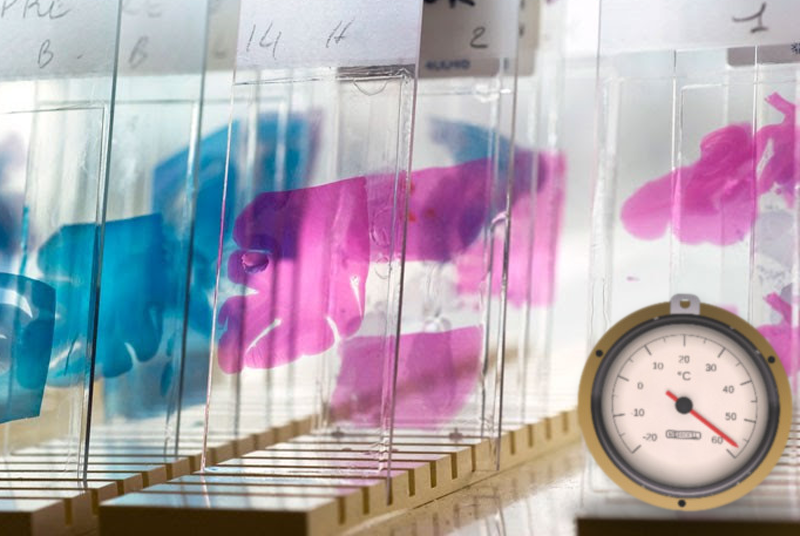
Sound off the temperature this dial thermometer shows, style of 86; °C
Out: 57.5; °C
